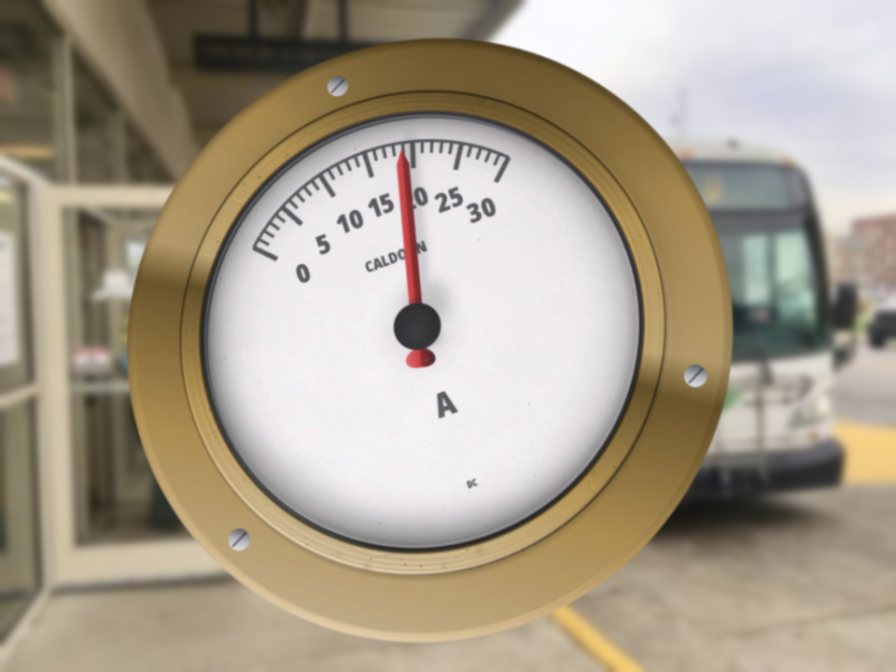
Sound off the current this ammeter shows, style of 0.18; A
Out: 19; A
